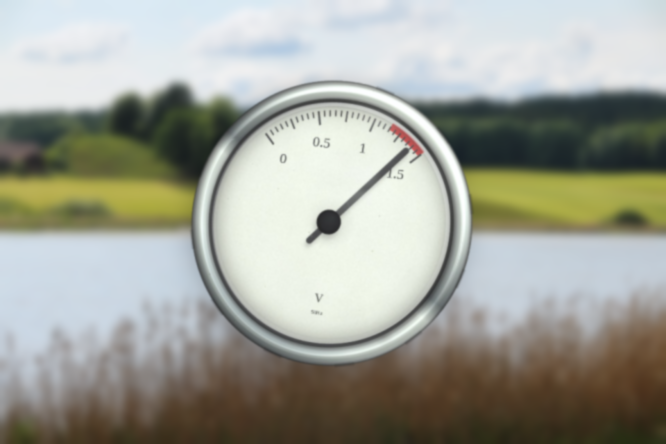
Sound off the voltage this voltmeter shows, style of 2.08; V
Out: 1.4; V
